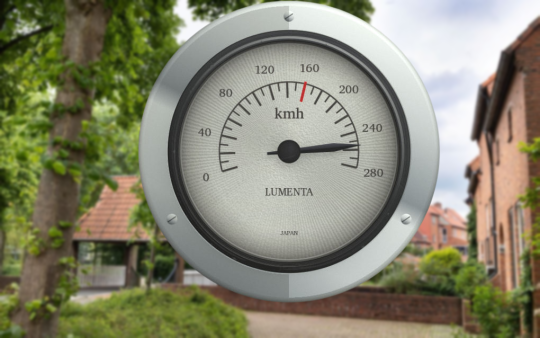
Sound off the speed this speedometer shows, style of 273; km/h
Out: 255; km/h
